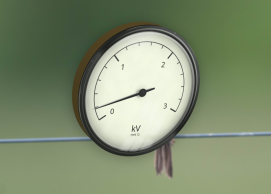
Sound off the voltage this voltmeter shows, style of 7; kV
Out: 0.2; kV
